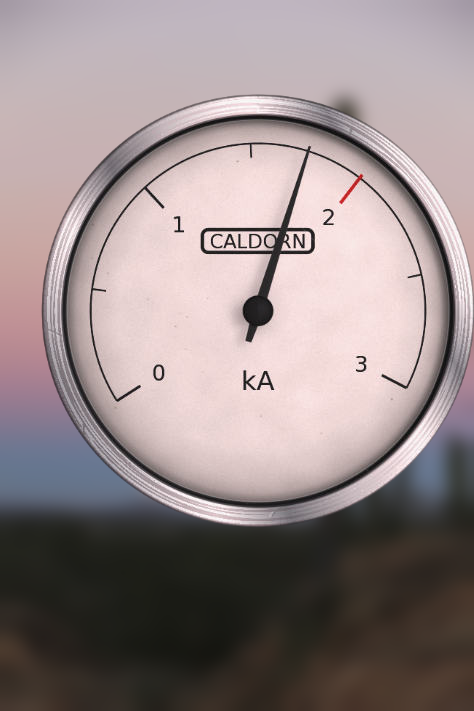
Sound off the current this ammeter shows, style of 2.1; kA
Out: 1.75; kA
